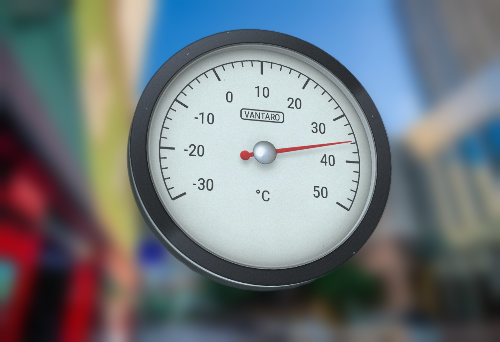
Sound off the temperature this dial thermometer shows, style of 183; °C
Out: 36; °C
